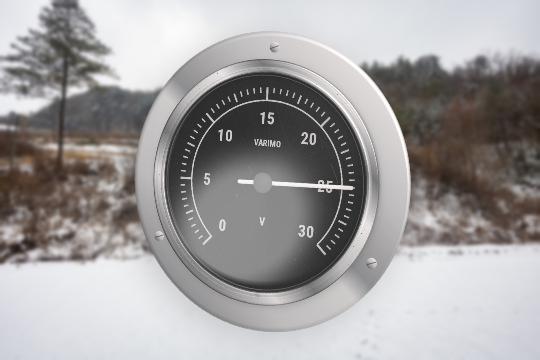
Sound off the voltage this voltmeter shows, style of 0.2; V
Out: 25; V
